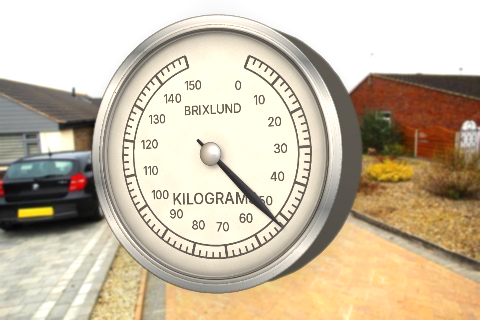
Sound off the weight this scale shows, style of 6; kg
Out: 52; kg
